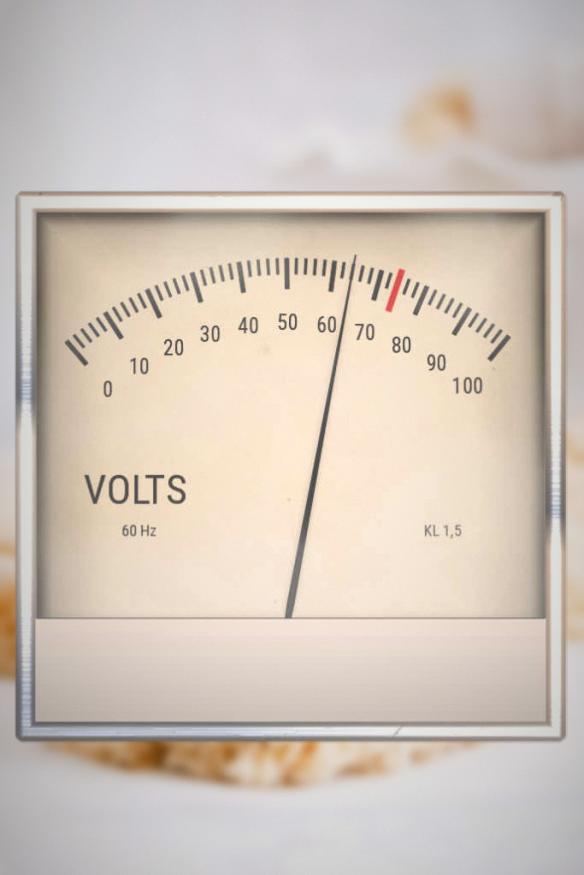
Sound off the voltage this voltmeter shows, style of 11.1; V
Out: 64; V
